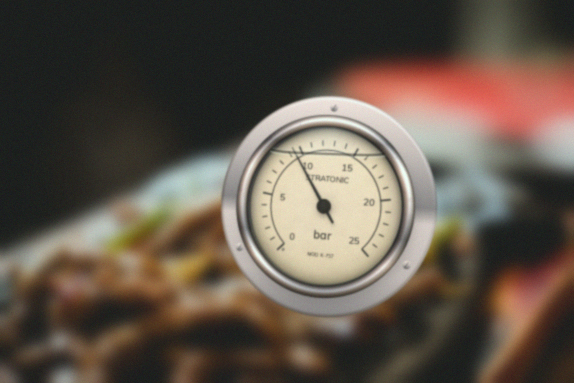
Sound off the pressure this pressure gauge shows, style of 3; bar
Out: 9.5; bar
